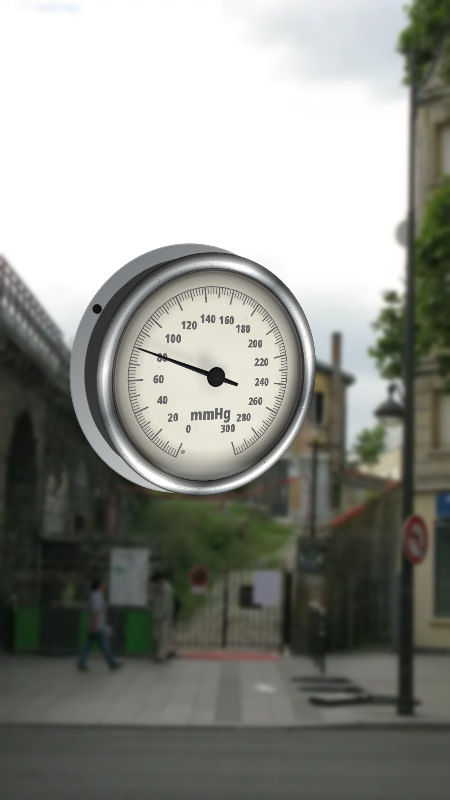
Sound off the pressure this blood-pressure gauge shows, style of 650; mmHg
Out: 80; mmHg
